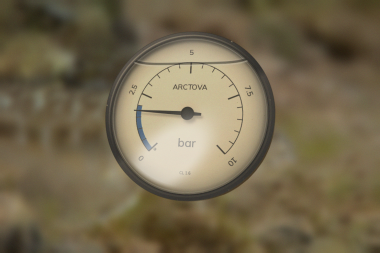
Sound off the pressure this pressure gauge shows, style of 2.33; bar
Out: 1.75; bar
